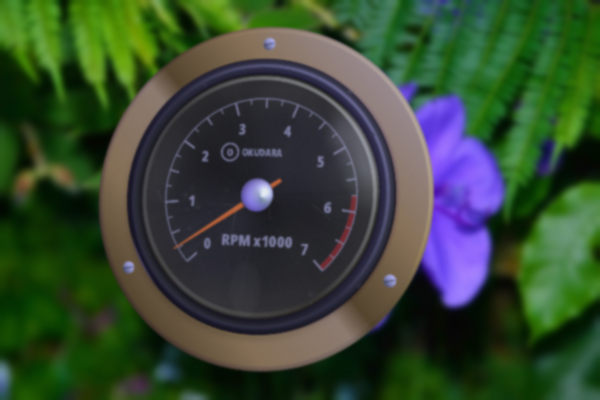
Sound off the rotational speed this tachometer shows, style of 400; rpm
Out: 250; rpm
